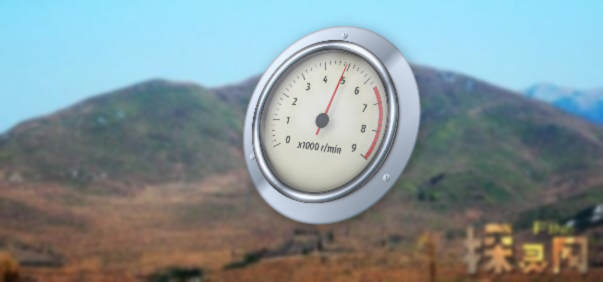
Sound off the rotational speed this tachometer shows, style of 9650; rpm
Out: 5000; rpm
